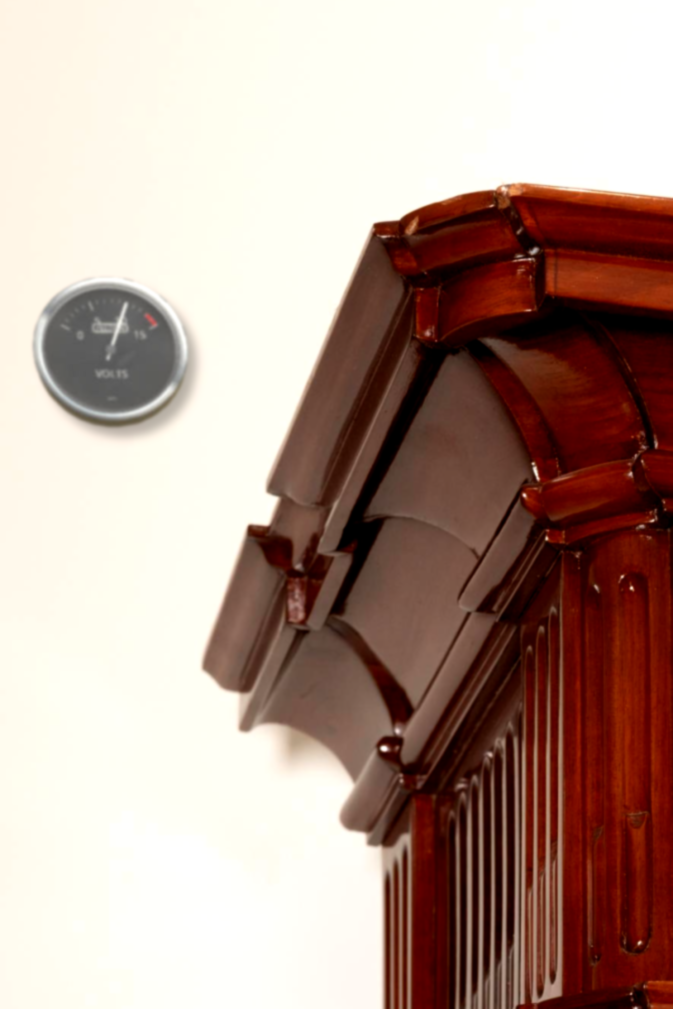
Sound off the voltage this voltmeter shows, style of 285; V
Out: 10; V
